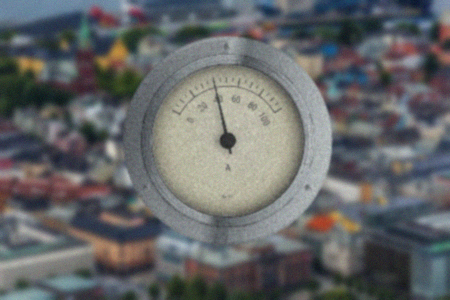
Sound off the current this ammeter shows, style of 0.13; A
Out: 40; A
